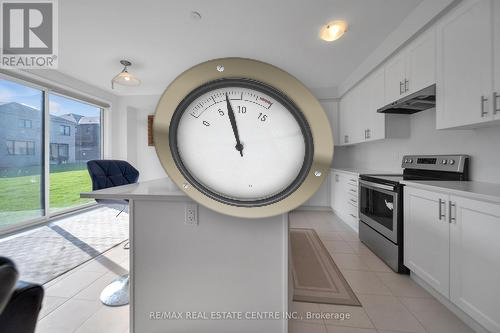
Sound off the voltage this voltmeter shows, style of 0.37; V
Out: 7.5; V
